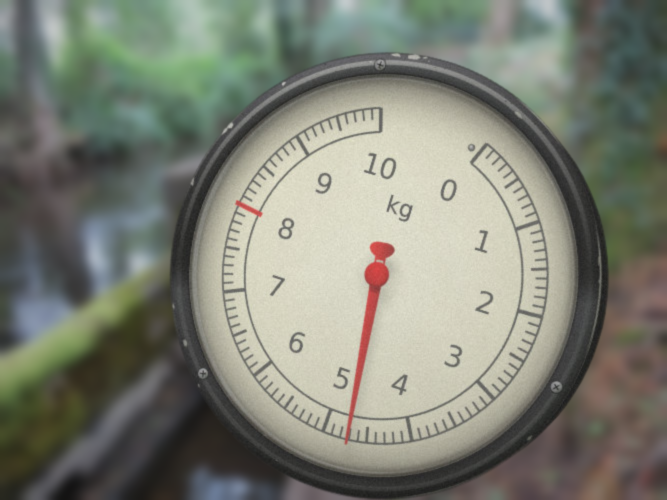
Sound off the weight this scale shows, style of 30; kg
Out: 4.7; kg
